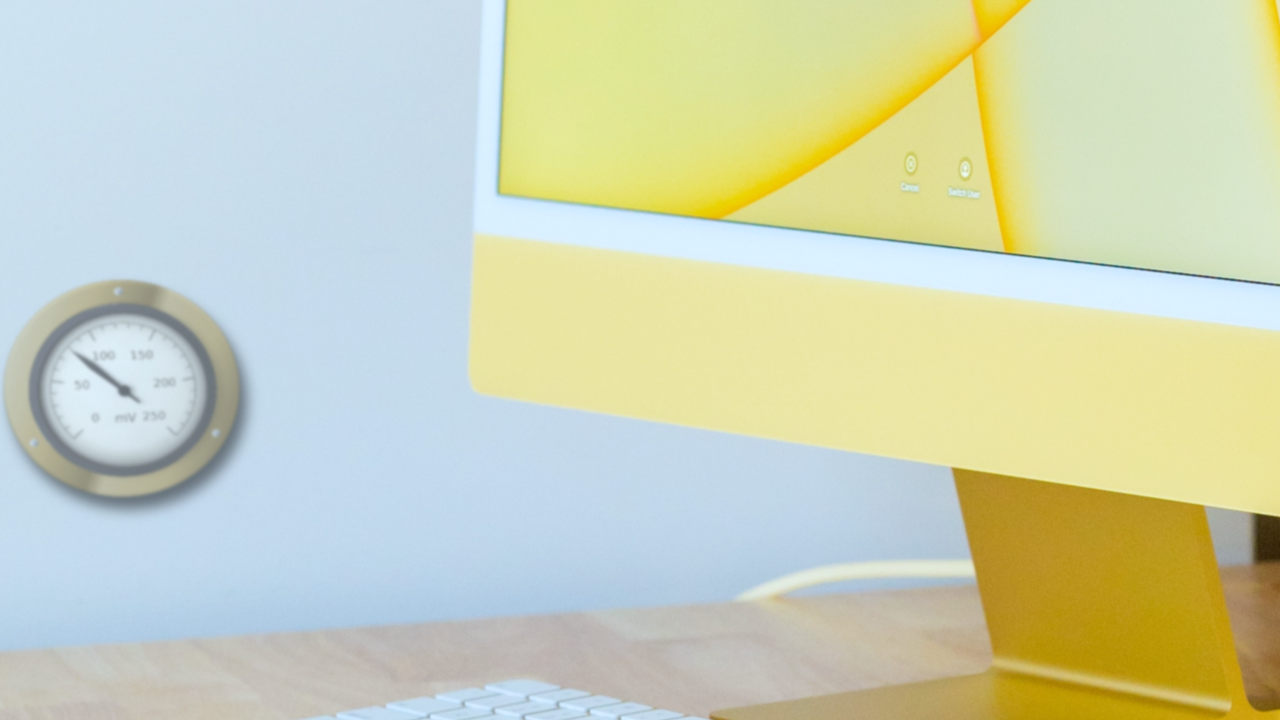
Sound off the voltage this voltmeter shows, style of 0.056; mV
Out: 80; mV
